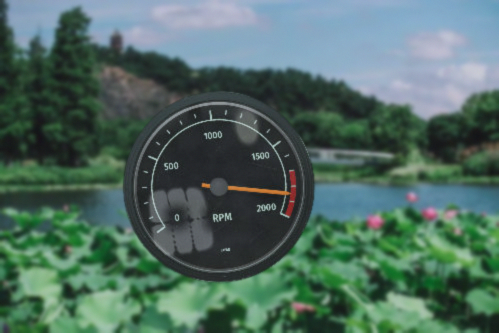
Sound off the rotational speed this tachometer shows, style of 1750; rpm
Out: 1850; rpm
